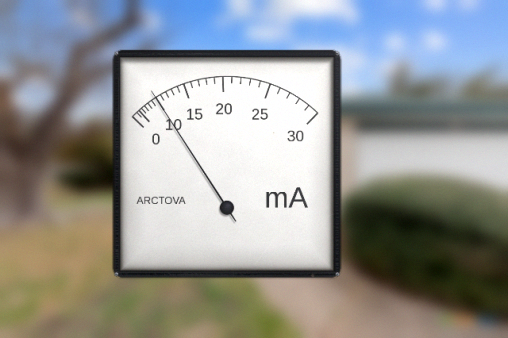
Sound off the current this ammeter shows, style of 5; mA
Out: 10; mA
